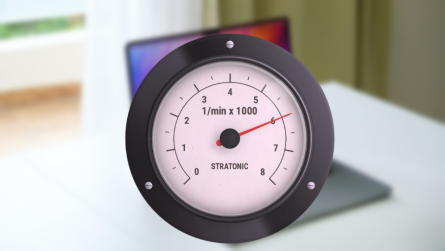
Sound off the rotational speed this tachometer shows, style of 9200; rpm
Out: 6000; rpm
